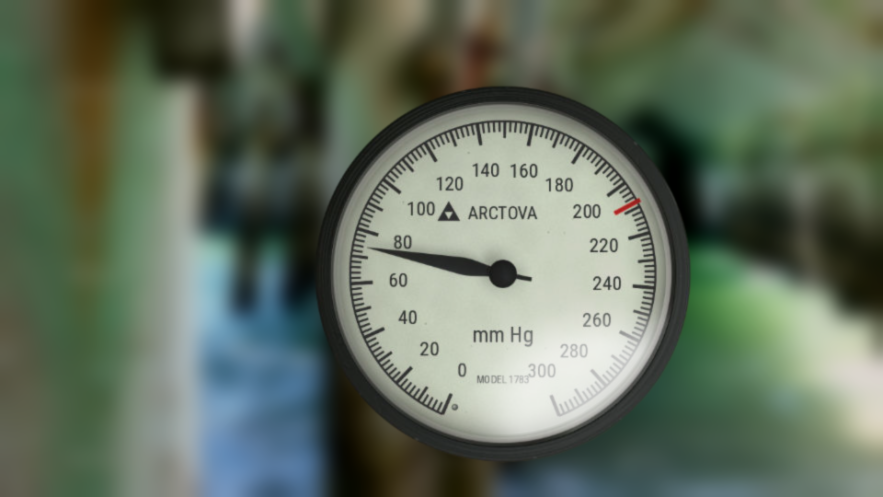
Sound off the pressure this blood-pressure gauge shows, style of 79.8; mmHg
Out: 74; mmHg
